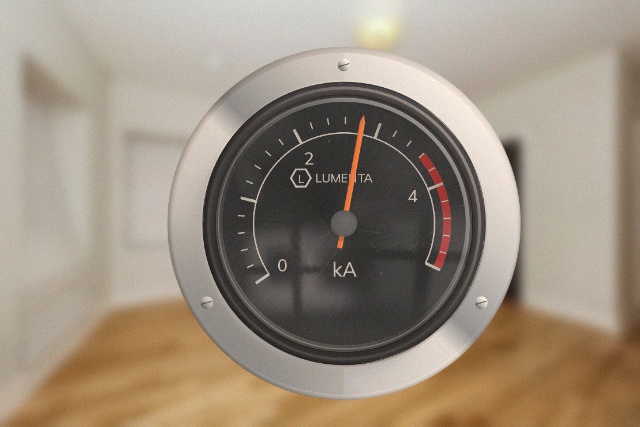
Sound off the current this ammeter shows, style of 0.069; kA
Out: 2.8; kA
